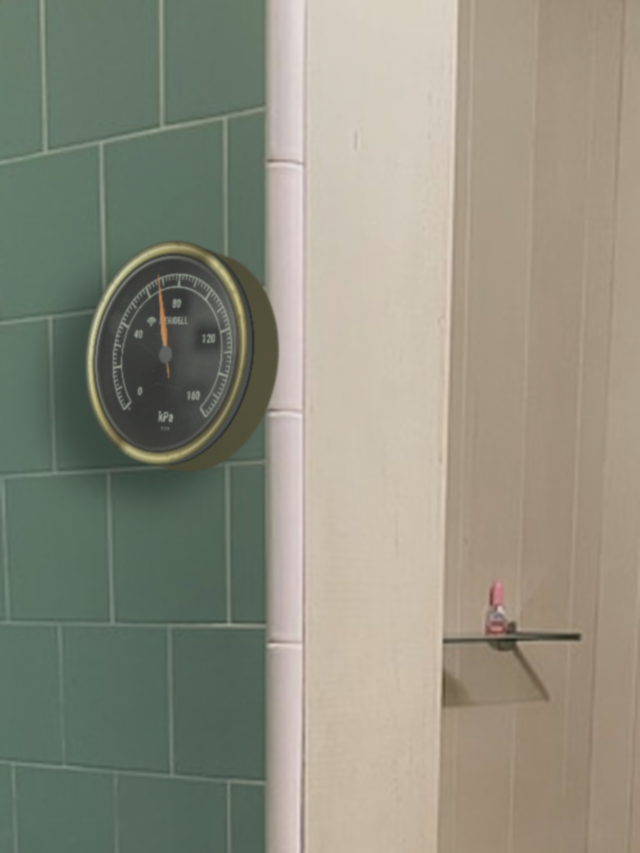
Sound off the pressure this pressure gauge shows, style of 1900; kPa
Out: 70; kPa
